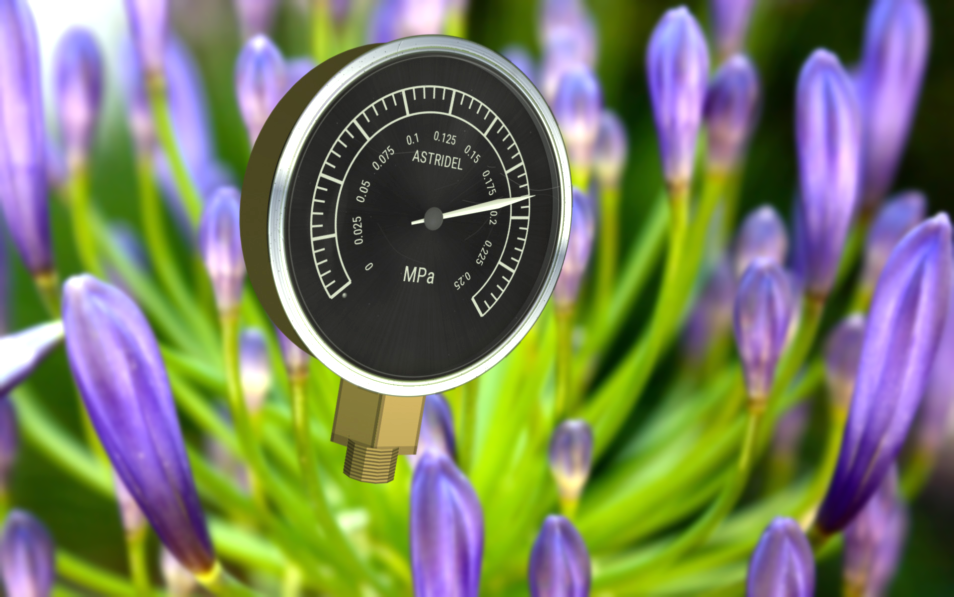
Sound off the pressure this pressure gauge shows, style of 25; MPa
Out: 0.19; MPa
